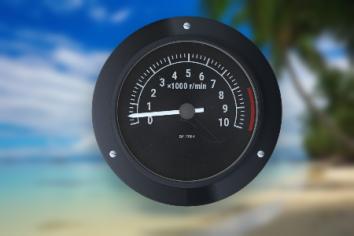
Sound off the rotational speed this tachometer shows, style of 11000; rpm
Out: 400; rpm
